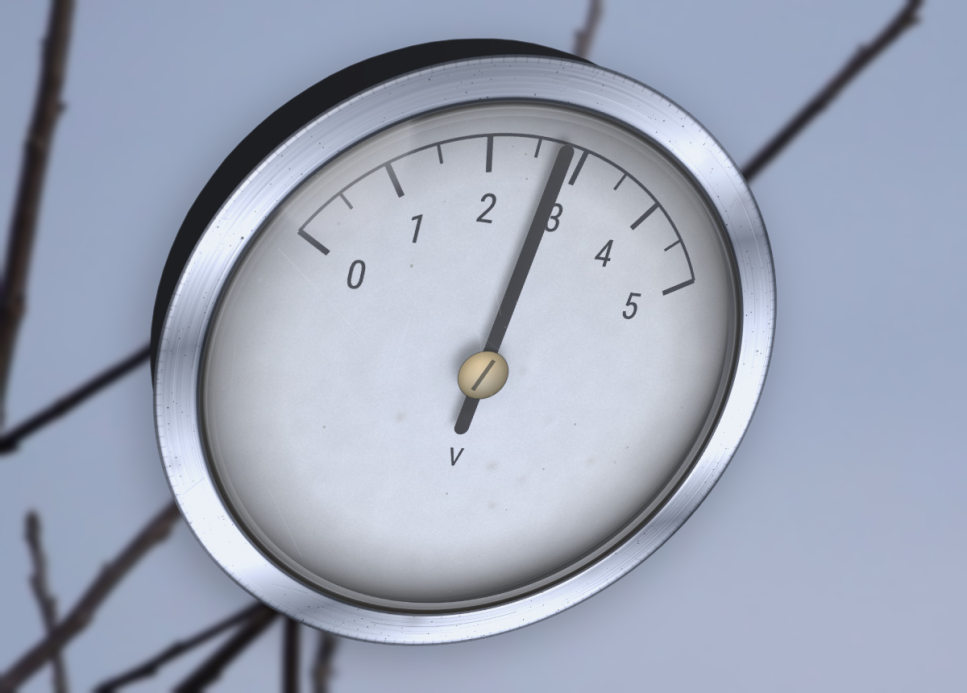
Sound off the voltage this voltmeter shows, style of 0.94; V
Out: 2.75; V
